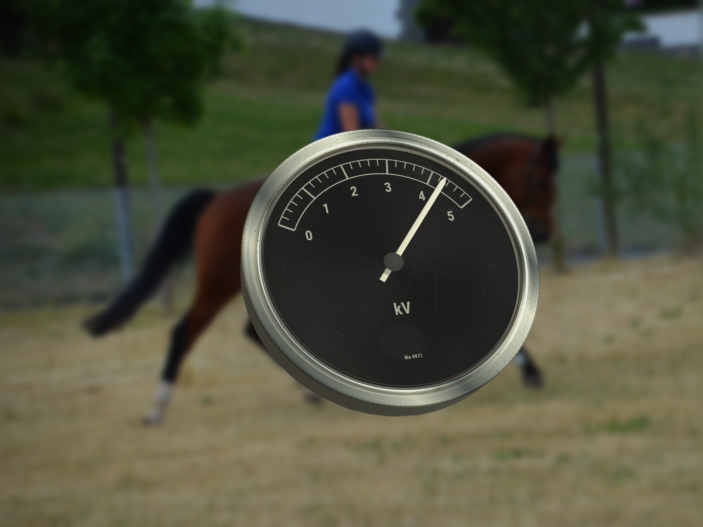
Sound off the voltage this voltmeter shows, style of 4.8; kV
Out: 4.3; kV
